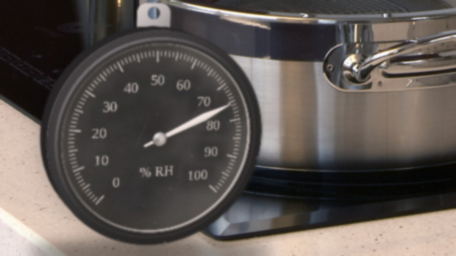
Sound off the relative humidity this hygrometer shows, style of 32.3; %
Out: 75; %
